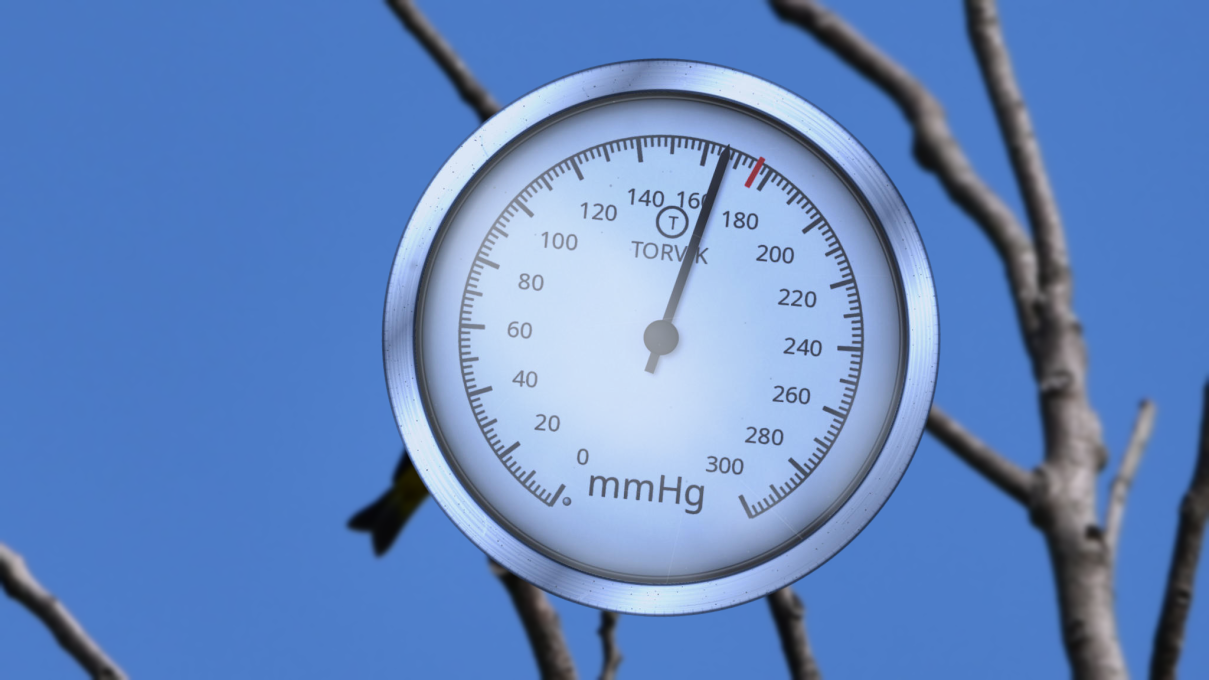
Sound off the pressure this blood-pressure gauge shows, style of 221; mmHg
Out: 166; mmHg
